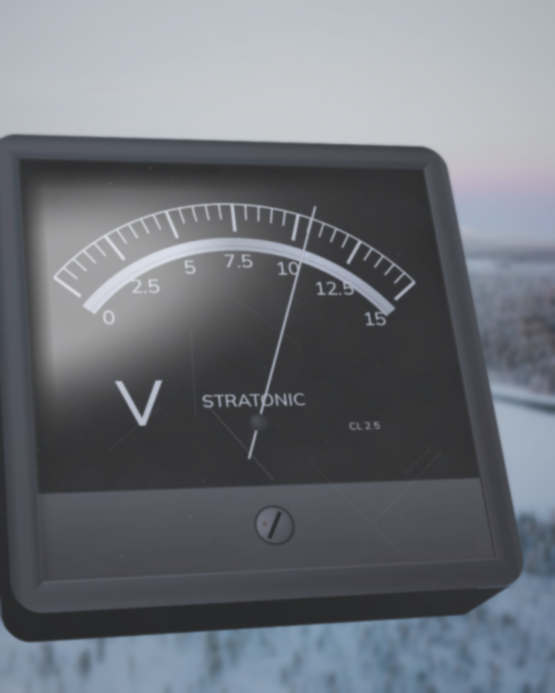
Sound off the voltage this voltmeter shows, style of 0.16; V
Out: 10.5; V
